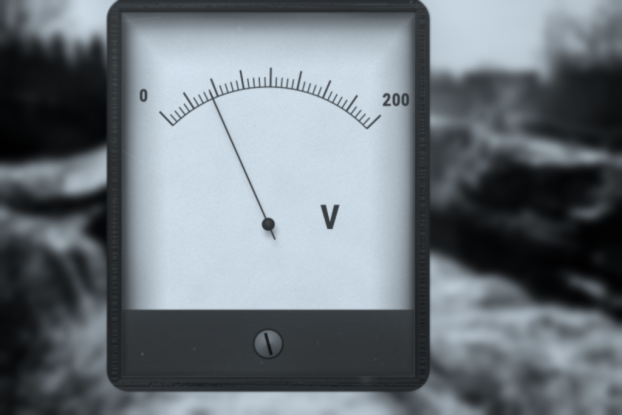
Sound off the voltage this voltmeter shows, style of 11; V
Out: 45; V
